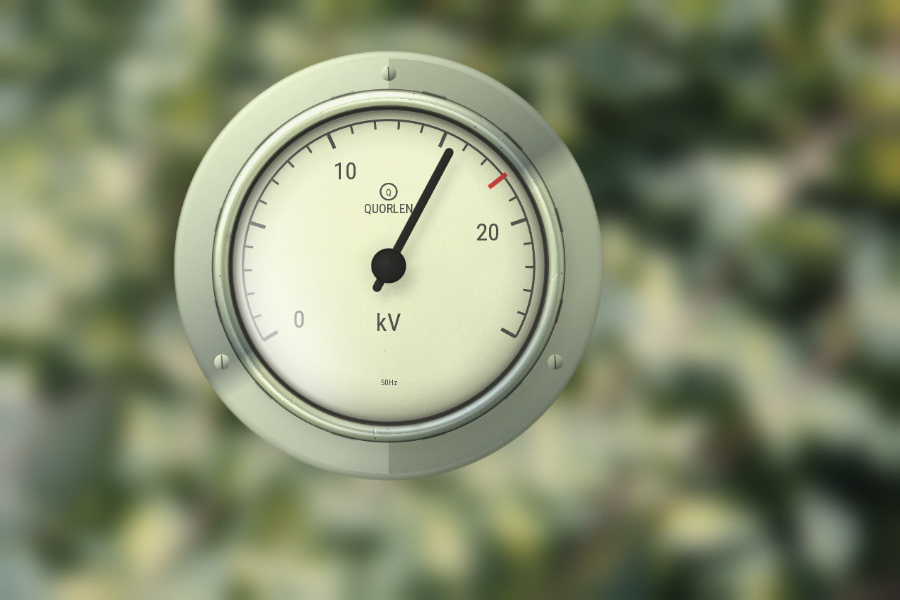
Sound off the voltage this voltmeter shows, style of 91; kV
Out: 15.5; kV
